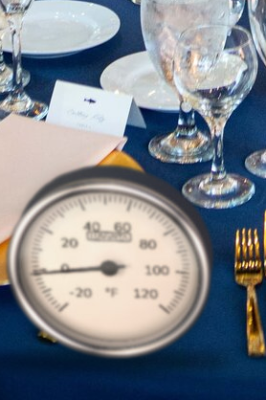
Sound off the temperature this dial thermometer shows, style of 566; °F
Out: 0; °F
